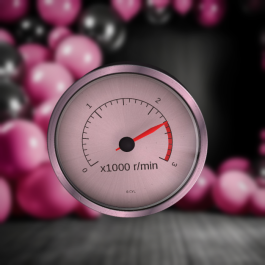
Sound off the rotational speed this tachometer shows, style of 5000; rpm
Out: 2300; rpm
